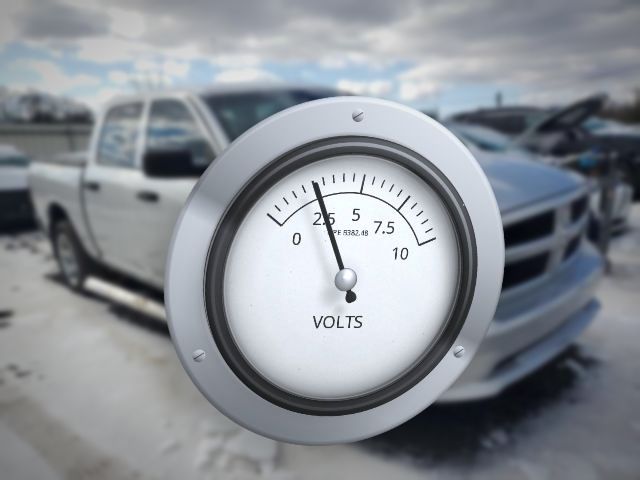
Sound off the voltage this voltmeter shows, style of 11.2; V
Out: 2.5; V
